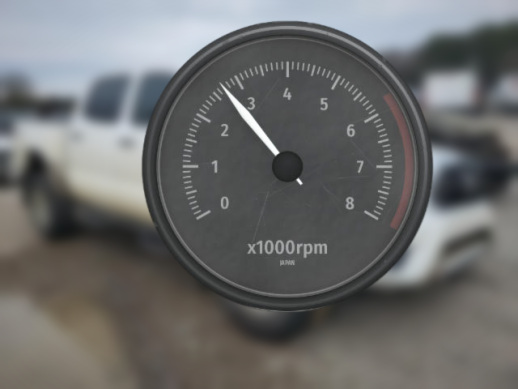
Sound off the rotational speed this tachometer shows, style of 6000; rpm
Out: 2700; rpm
